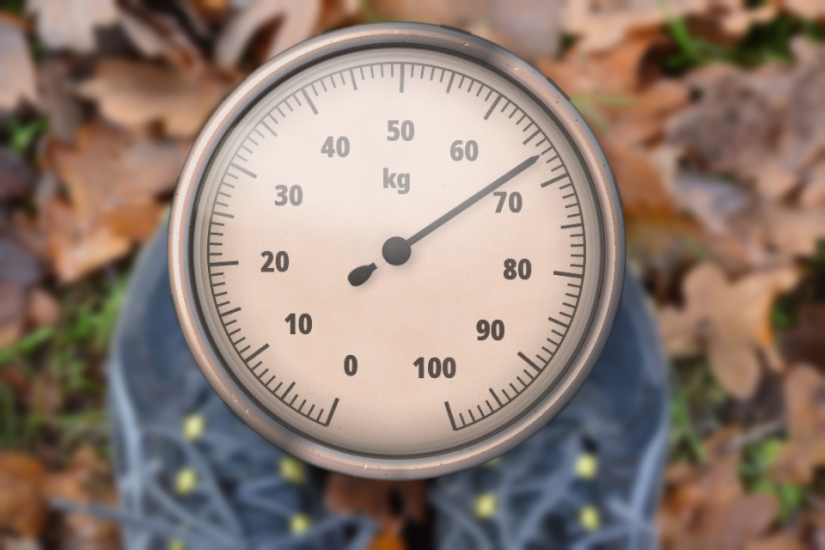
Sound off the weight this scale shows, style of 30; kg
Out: 67; kg
